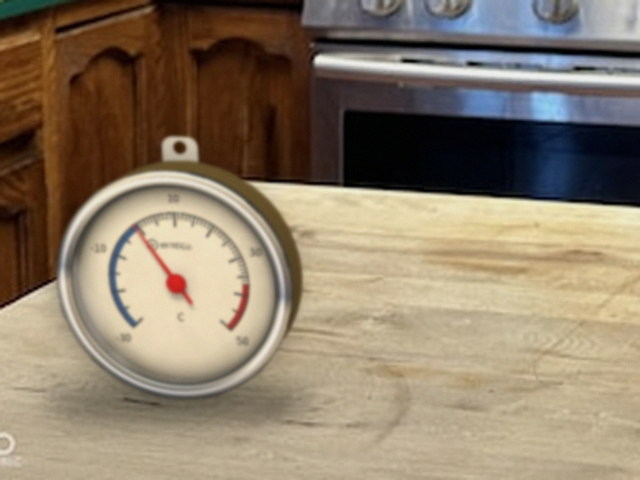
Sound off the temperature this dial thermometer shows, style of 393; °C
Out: 0; °C
